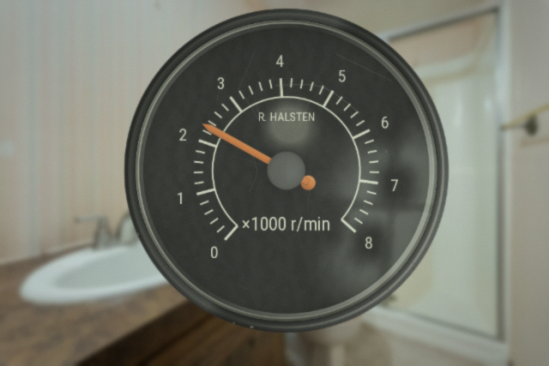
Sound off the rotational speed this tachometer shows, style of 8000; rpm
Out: 2300; rpm
